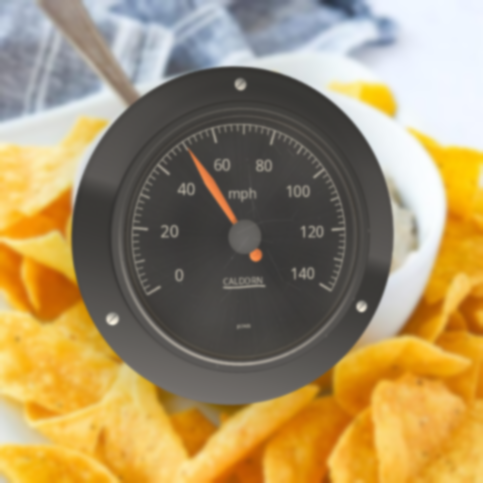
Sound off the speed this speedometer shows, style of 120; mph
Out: 50; mph
